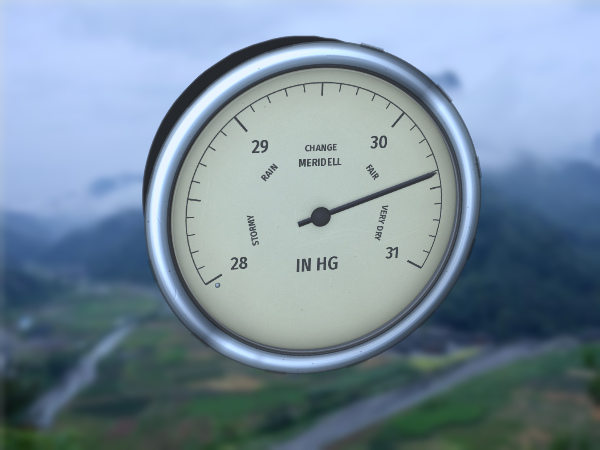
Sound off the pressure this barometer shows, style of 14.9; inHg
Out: 30.4; inHg
